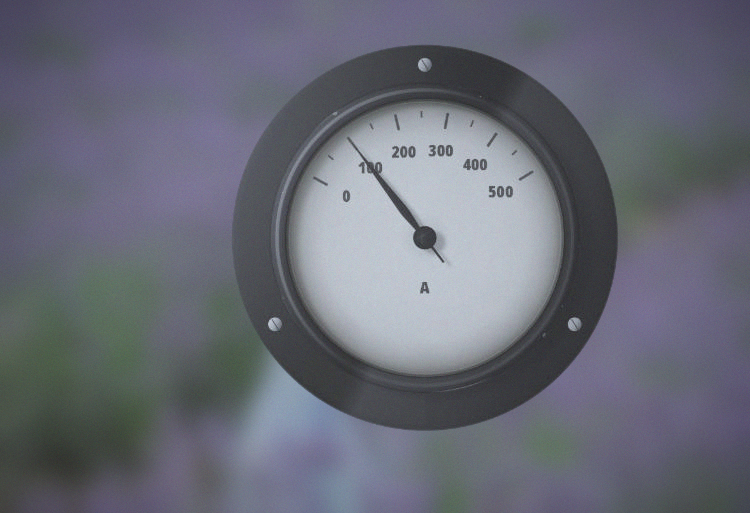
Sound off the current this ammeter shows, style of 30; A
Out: 100; A
